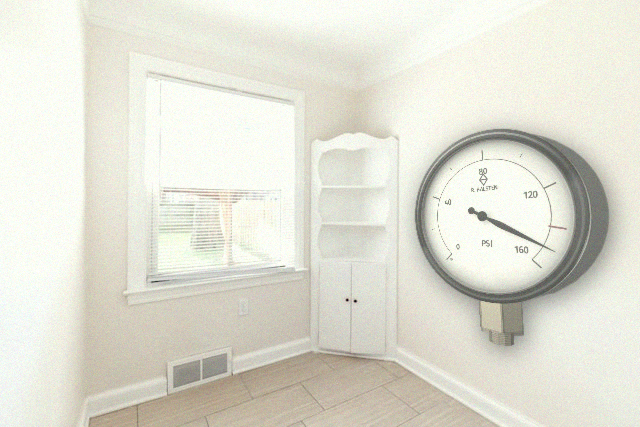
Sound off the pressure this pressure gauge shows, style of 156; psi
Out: 150; psi
